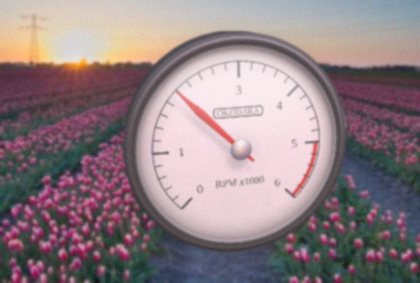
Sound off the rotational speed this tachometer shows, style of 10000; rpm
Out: 2000; rpm
